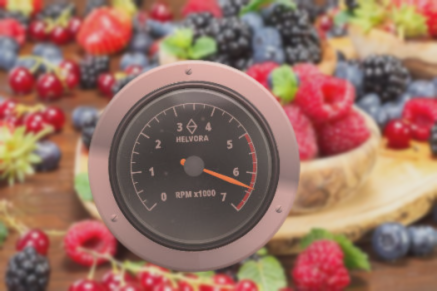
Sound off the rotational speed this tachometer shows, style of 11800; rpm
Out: 6375; rpm
